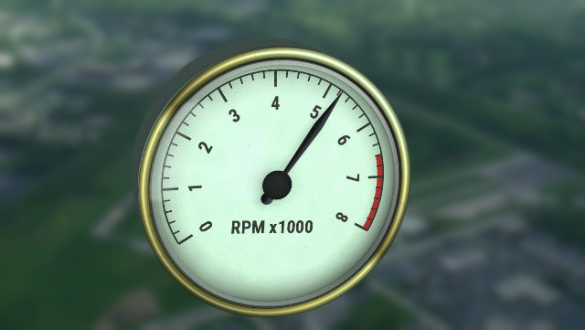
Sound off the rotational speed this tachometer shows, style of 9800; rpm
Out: 5200; rpm
